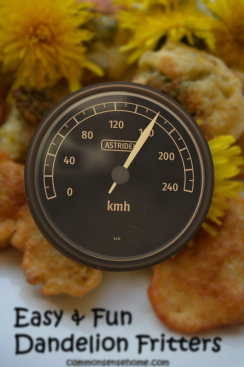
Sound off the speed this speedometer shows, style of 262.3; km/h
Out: 160; km/h
